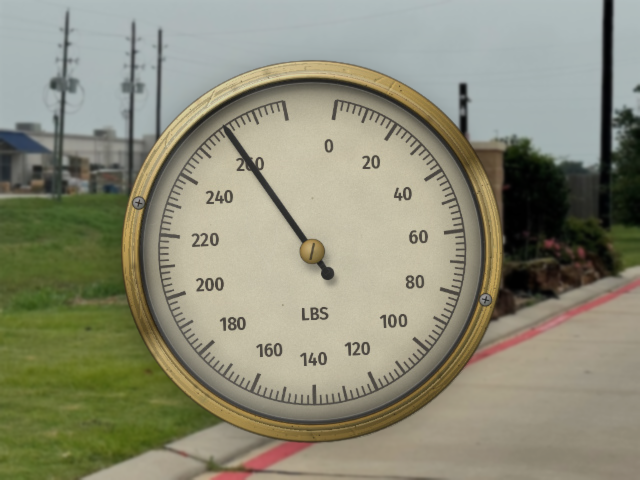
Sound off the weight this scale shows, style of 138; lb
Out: 260; lb
